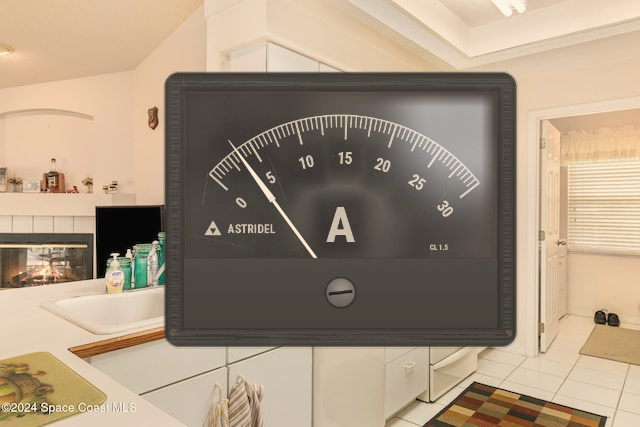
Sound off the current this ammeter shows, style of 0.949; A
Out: 3.5; A
